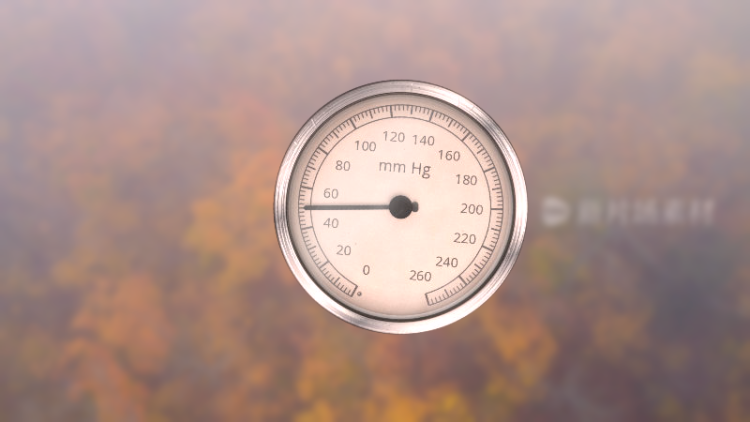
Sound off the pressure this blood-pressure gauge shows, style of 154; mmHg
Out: 50; mmHg
